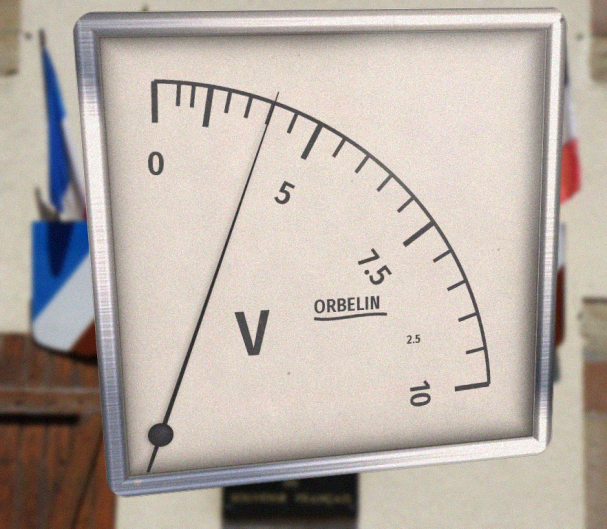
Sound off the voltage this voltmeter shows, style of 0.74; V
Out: 4; V
